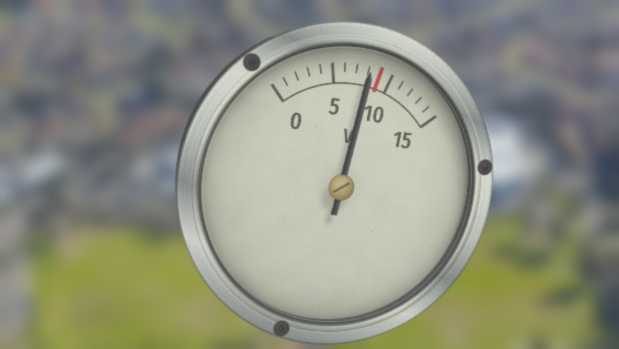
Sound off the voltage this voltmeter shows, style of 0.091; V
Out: 8; V
